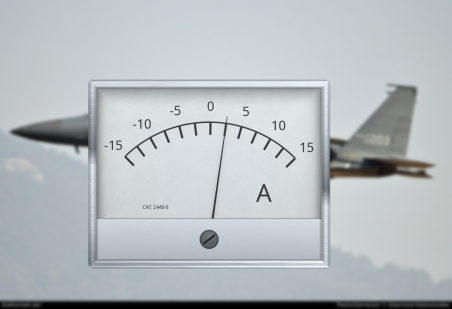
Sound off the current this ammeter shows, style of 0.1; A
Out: 2.5; A
